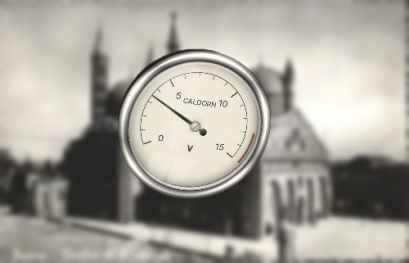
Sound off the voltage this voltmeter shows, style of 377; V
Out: 3.5; V
